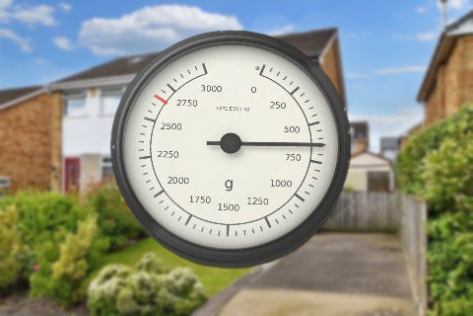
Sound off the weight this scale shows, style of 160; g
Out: 650; g
